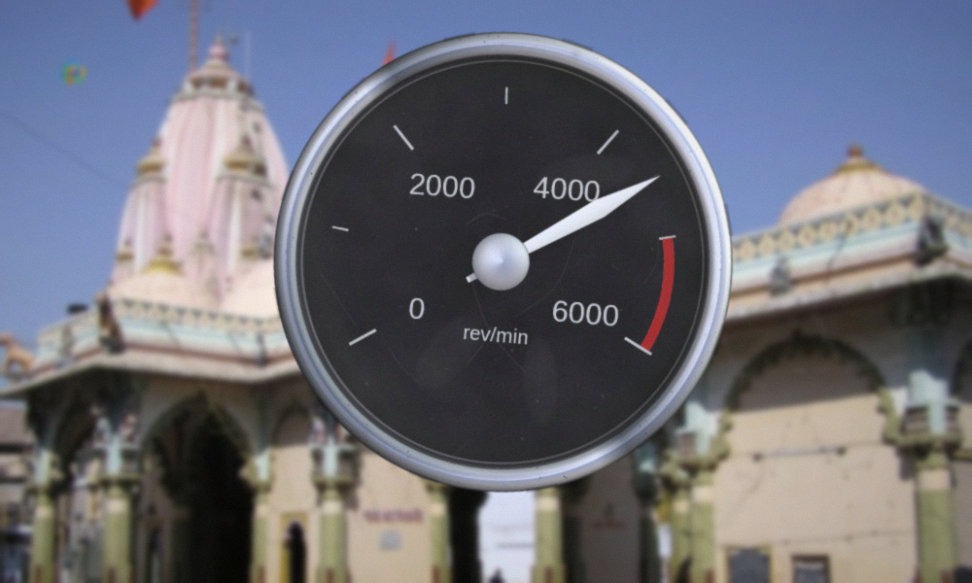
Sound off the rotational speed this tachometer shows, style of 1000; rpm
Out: 4500; rpm
